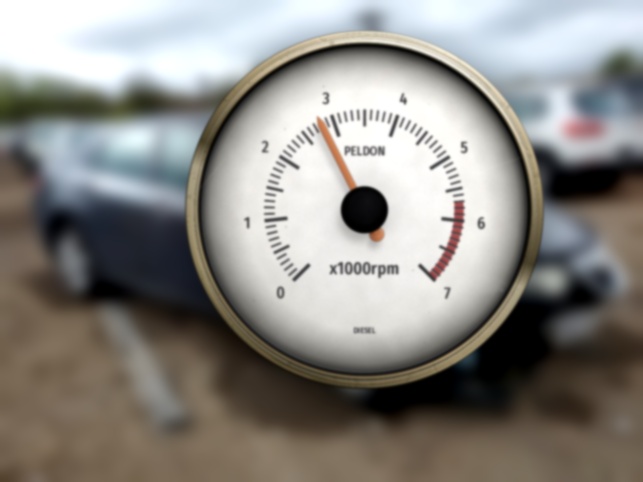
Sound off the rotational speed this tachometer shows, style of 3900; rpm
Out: 2800; rpm
